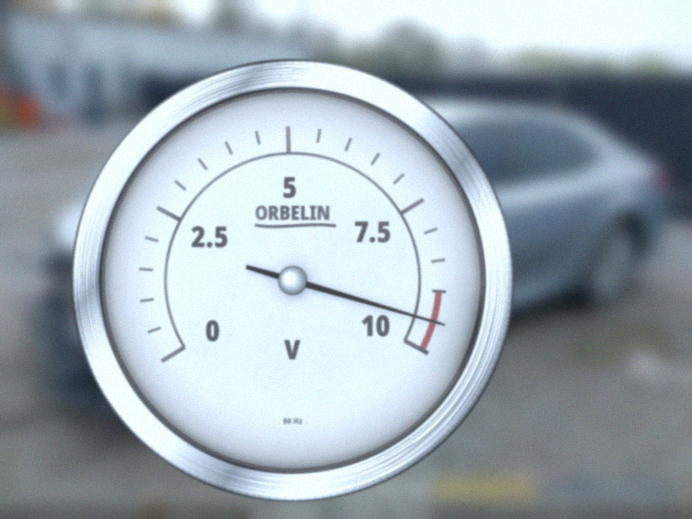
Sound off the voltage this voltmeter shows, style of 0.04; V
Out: 9.5; V
